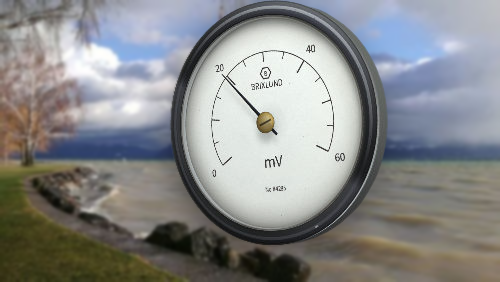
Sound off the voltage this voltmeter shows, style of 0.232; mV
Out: 20; mV
